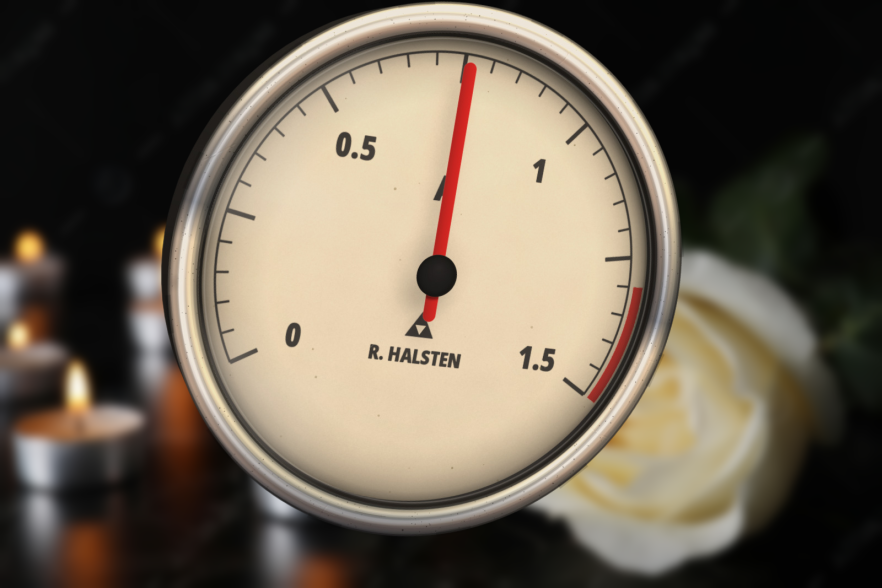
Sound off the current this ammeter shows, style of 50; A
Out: 0.75; A
